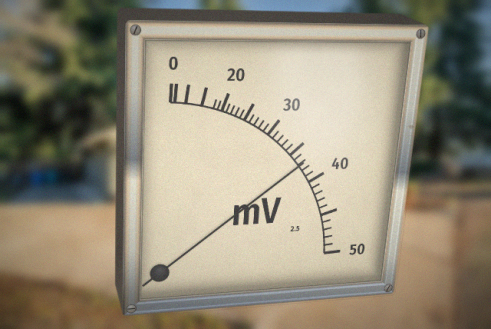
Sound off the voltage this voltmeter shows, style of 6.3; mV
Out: 37; mV
